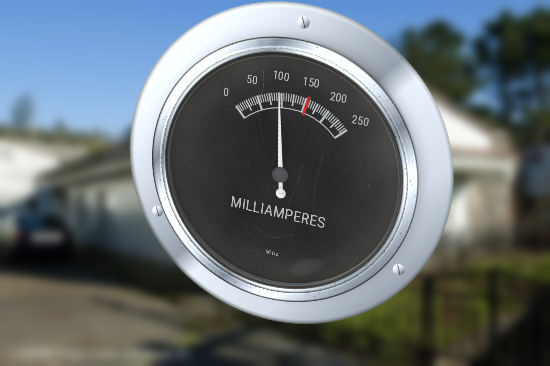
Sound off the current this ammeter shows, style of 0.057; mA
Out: 100; mA
